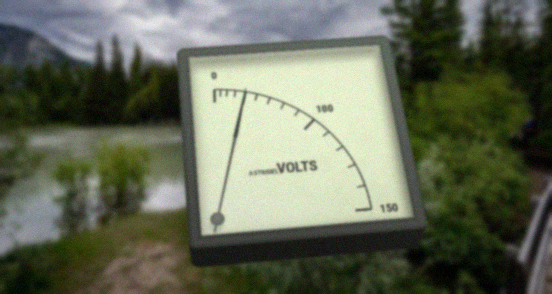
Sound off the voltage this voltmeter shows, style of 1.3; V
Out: 50; V
